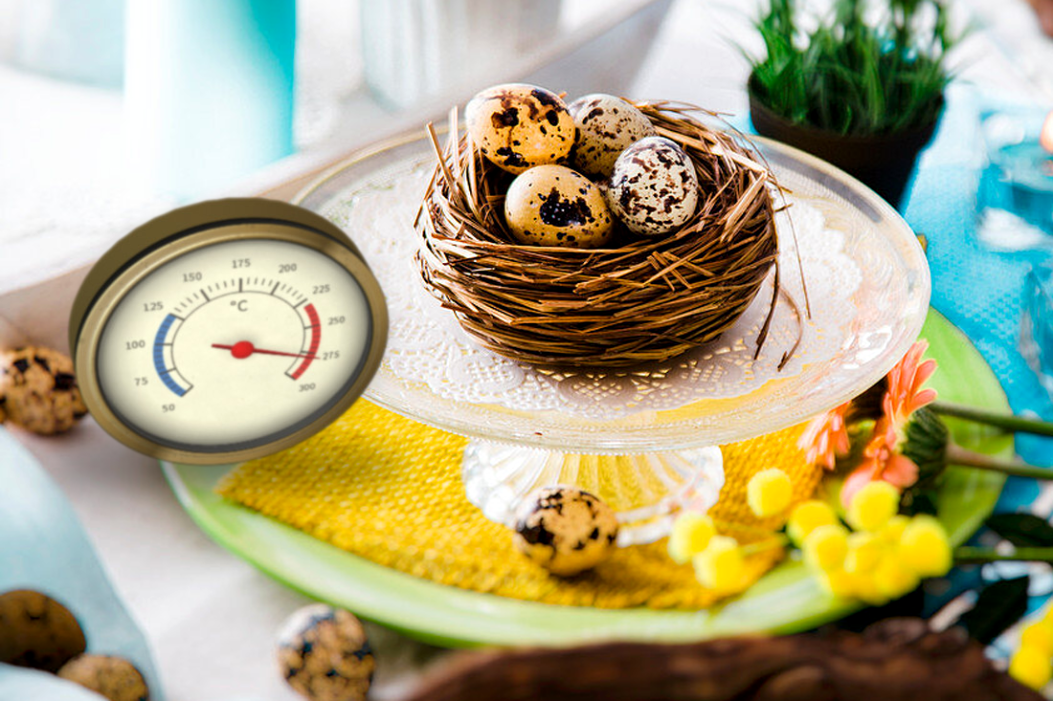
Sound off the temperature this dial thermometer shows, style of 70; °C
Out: 275; °C
